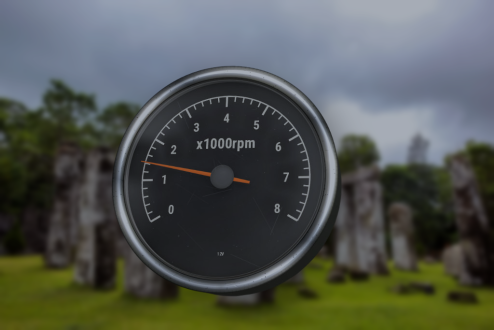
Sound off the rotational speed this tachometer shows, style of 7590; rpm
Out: 1400; rpm
